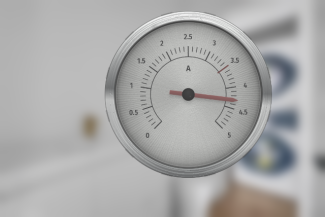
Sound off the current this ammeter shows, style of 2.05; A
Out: 4.3; A
